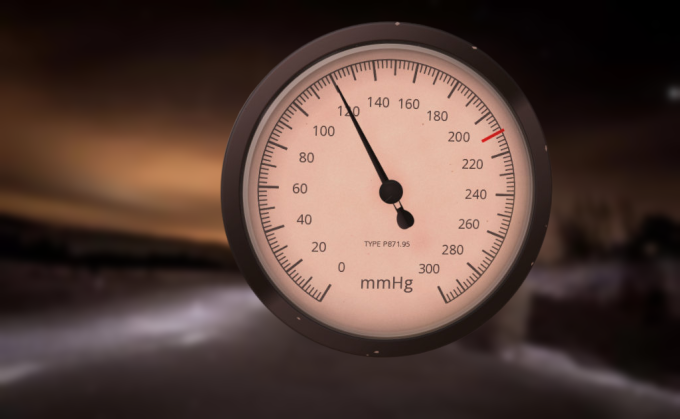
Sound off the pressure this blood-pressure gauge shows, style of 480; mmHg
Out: 120; mmHg
